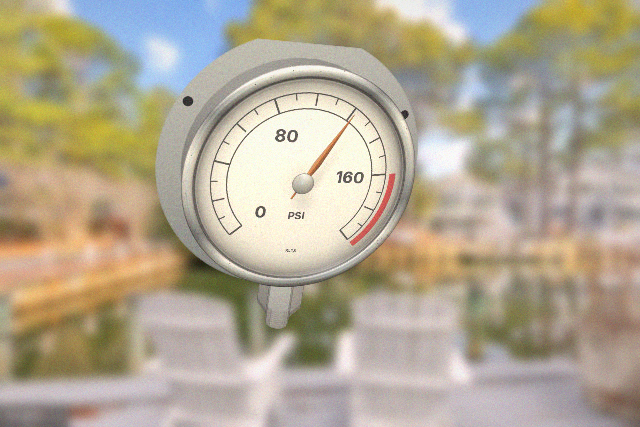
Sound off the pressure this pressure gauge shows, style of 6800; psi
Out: 120; psi
